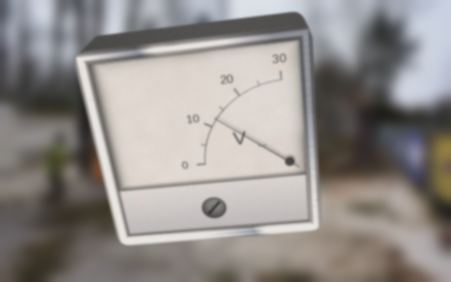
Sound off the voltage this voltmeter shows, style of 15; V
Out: 12.5; V
